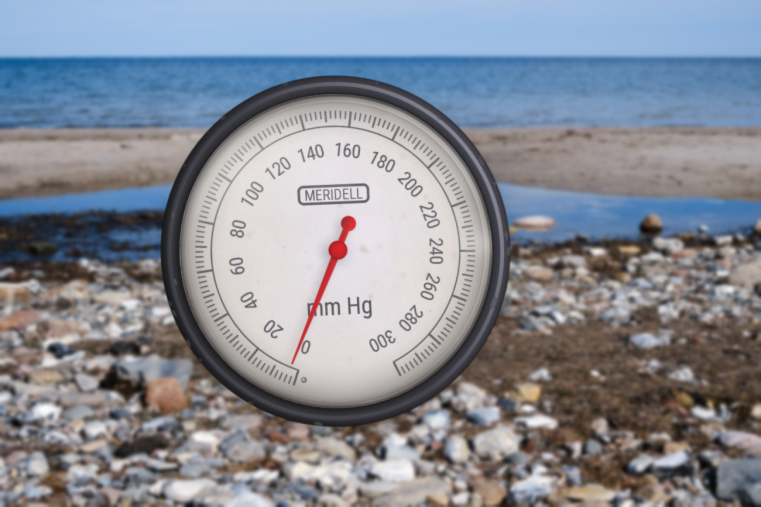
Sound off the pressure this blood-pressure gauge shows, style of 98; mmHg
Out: 4; mmHg
